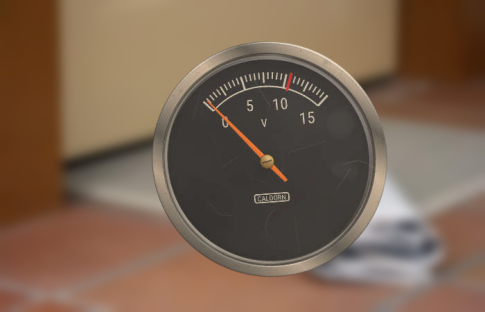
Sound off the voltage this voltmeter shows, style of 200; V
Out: 0.5; V
